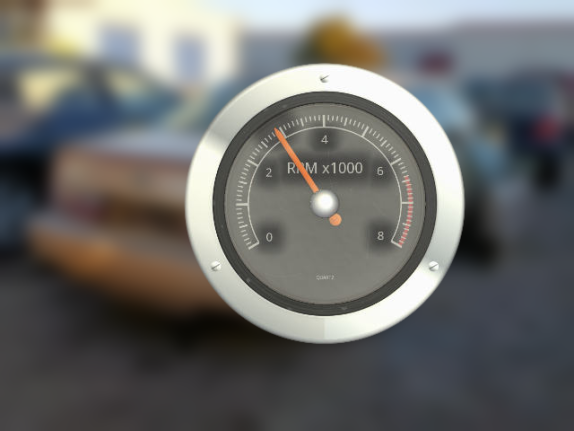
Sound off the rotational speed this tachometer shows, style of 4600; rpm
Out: 2900; rpm
